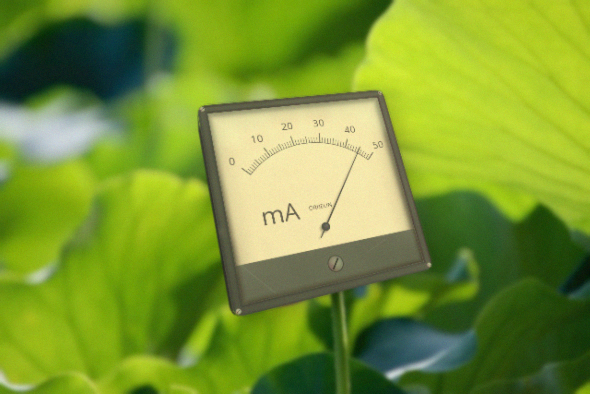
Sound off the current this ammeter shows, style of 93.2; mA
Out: 45; mA
